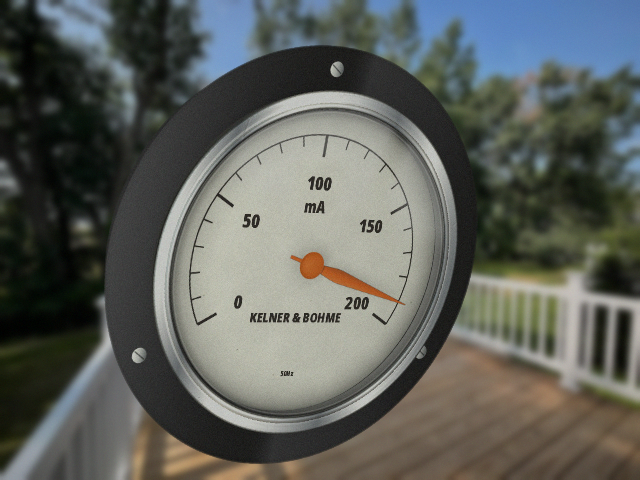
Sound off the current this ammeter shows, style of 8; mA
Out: 190; mA
